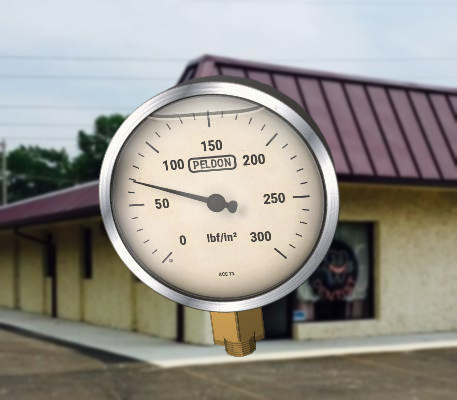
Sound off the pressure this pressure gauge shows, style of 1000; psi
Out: 70; psi
